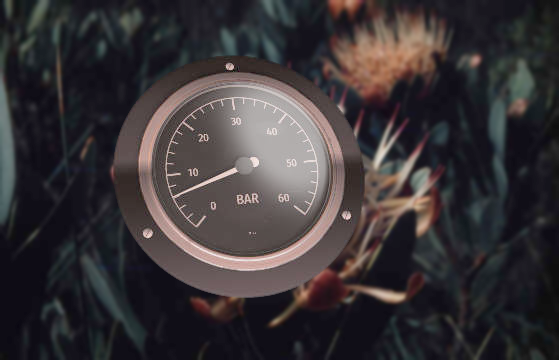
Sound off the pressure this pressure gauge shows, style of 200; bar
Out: 6; bar
